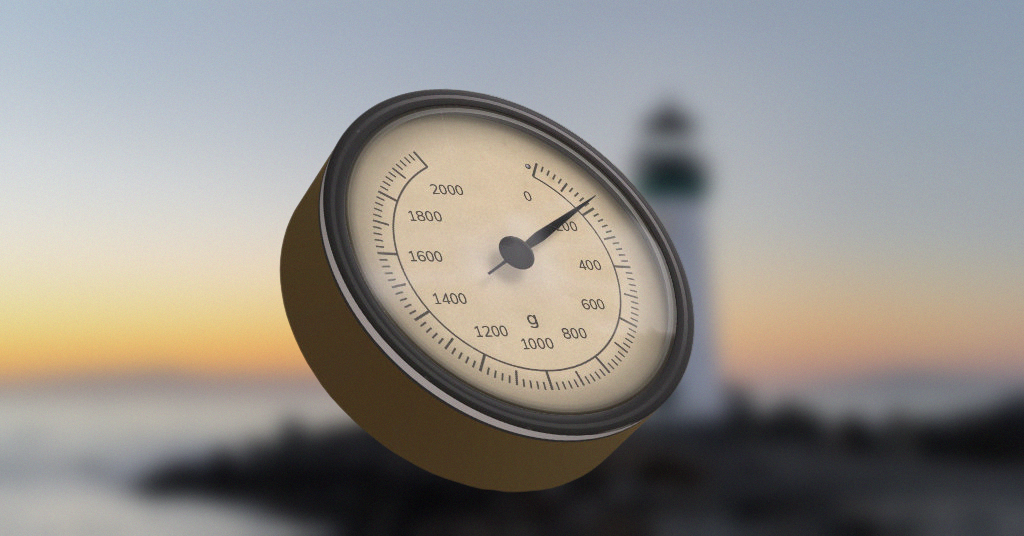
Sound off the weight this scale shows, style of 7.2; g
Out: 180; g
